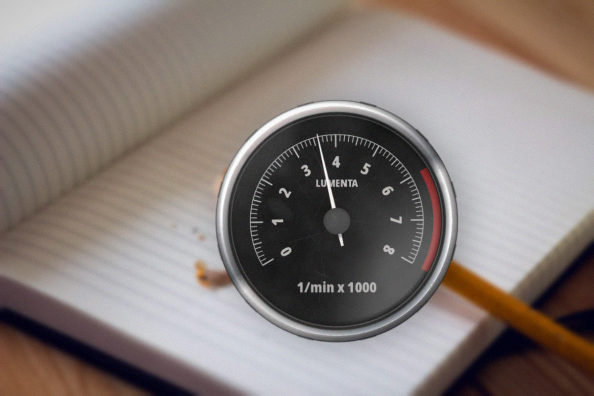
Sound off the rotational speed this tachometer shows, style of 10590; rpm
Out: 3600; rpm
